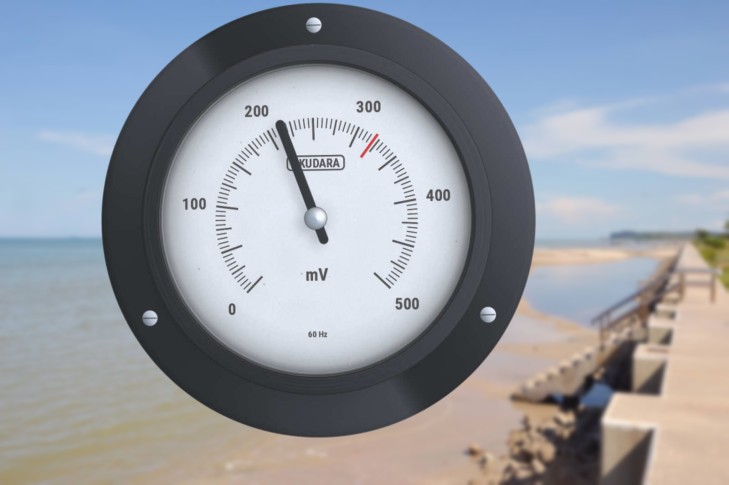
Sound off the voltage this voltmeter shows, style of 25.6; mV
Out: 215; mV
